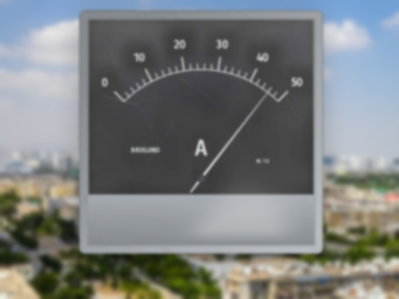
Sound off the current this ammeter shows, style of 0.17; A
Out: 46; A
